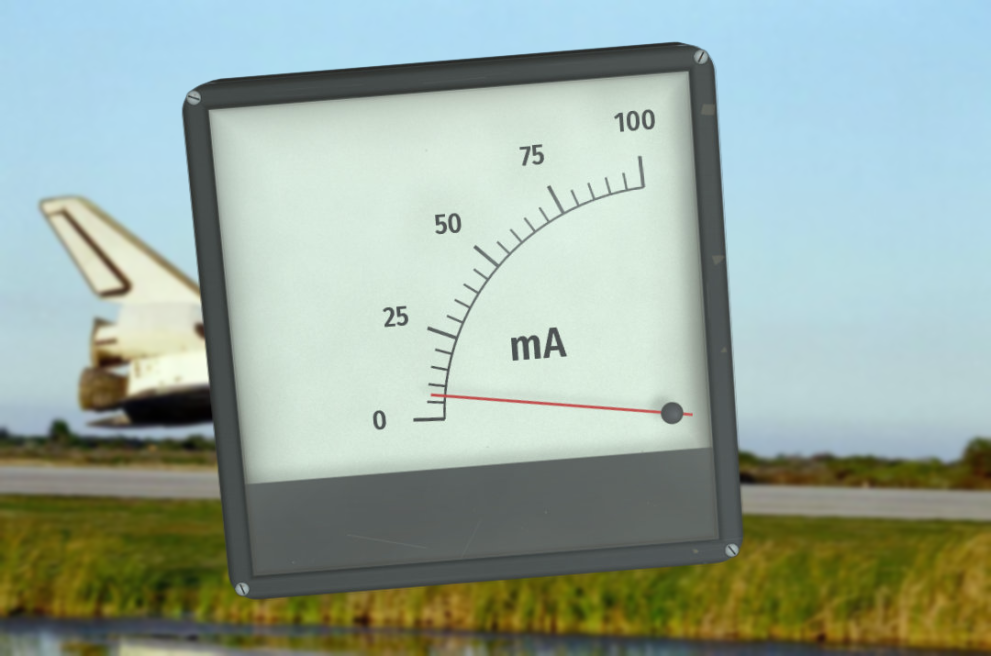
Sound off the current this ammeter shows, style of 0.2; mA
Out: 7.5; mA
